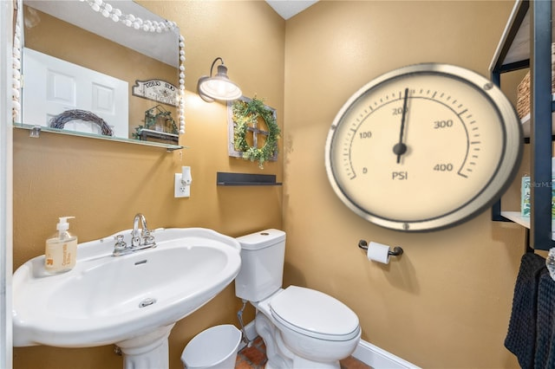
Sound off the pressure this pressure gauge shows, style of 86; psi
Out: 210; psi
